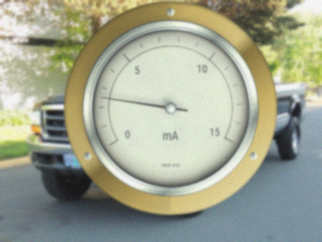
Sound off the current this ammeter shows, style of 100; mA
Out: 2.5; mA
